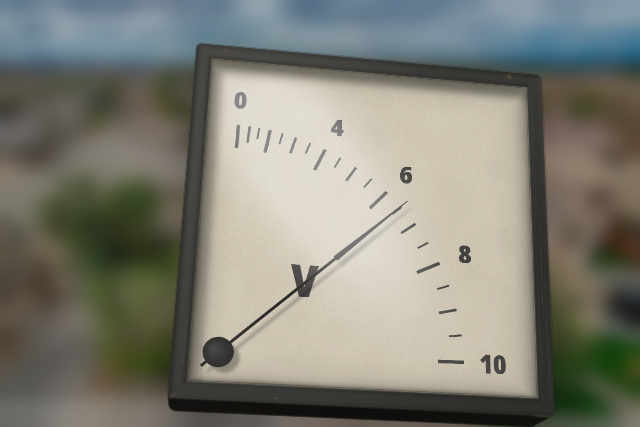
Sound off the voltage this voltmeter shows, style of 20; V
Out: 6.5; V
